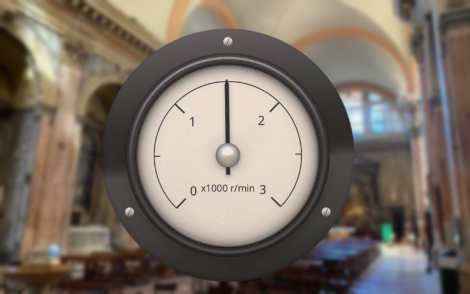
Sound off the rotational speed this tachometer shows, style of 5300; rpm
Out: 1500; rpm
